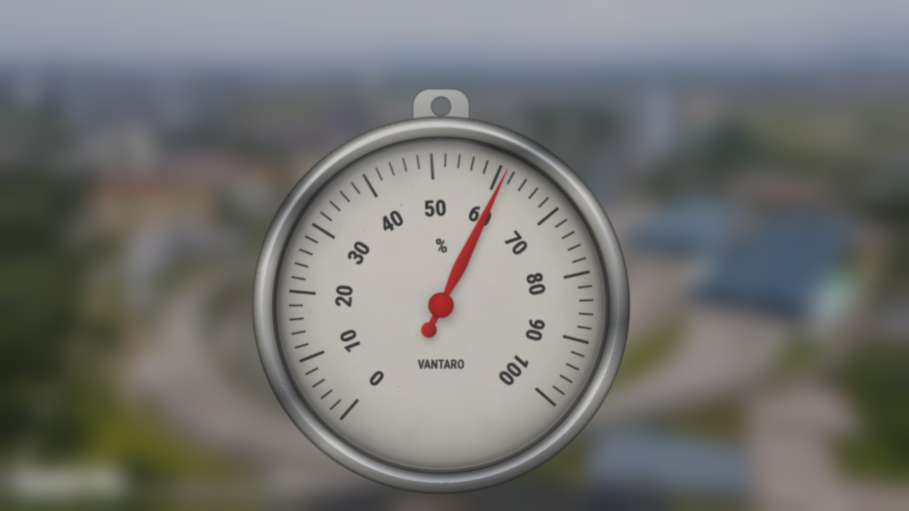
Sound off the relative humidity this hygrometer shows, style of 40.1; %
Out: 61; %
